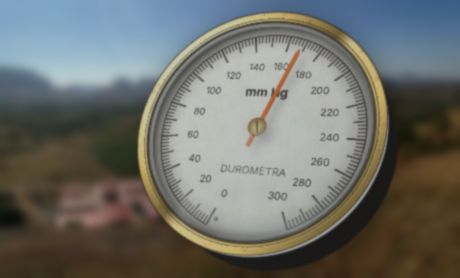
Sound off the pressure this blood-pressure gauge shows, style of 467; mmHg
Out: 170; mmHg
